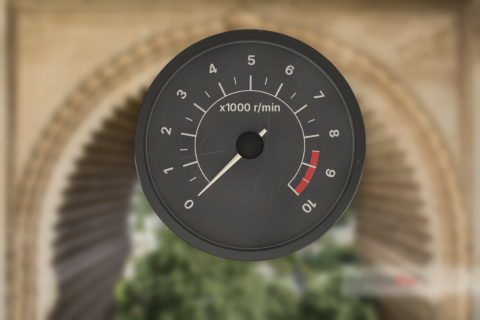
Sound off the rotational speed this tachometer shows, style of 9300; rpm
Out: 0; rpm
